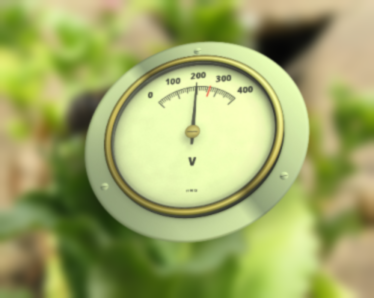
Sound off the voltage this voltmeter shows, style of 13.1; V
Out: 200; V
